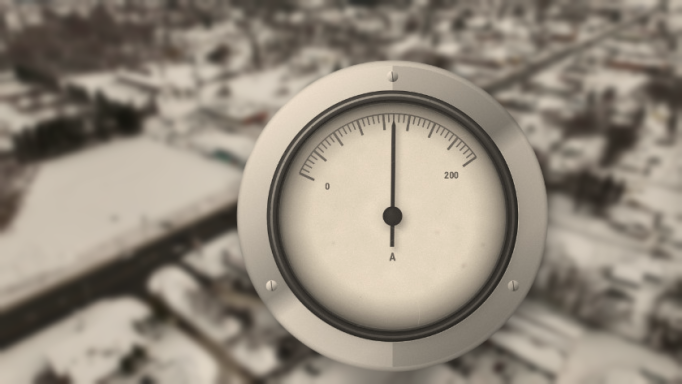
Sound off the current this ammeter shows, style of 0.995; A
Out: 110; A
